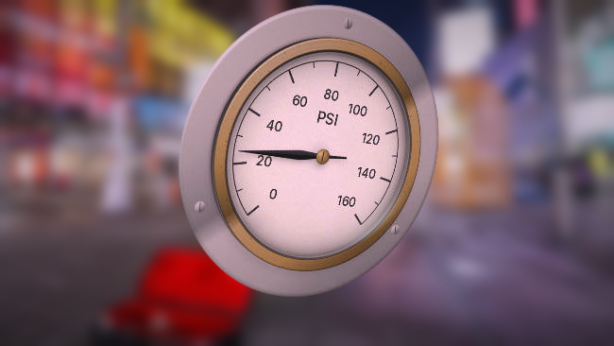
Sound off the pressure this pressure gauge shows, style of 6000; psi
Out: 25; psi
